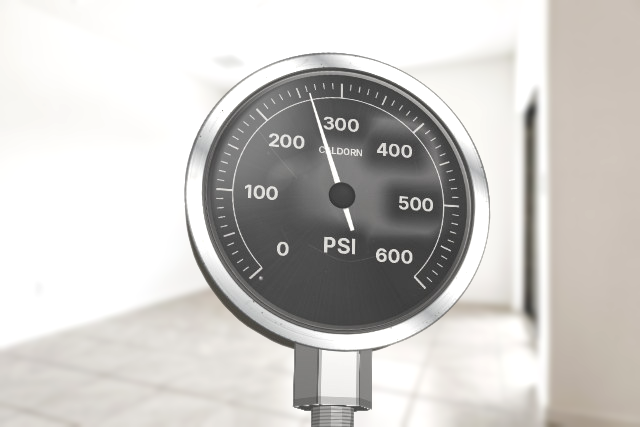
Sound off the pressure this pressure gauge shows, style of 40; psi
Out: 260; psi
